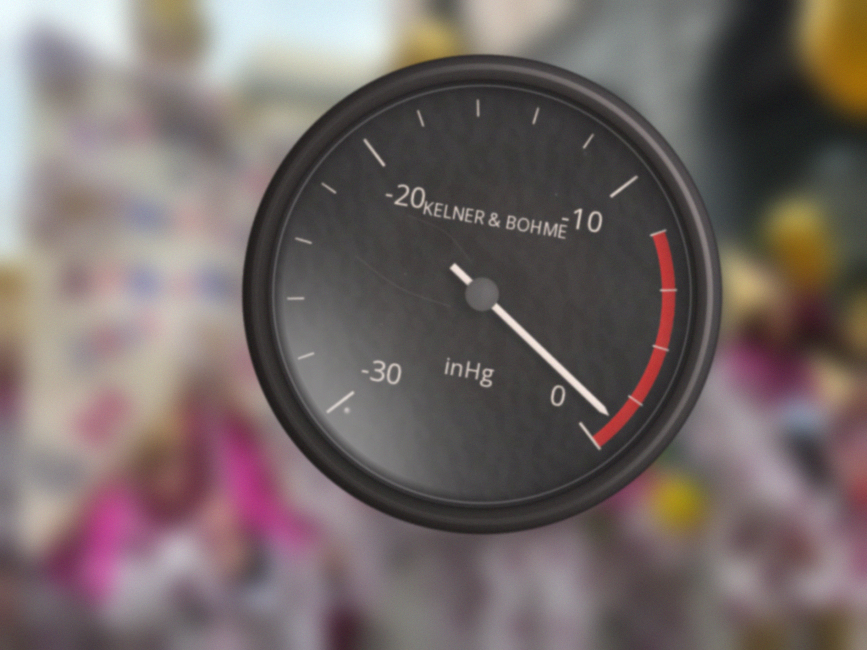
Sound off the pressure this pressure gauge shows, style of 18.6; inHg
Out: -1; inHg
